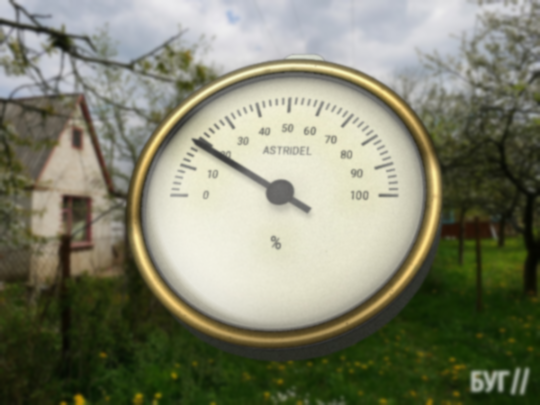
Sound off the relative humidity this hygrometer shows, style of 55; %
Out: 18; %
